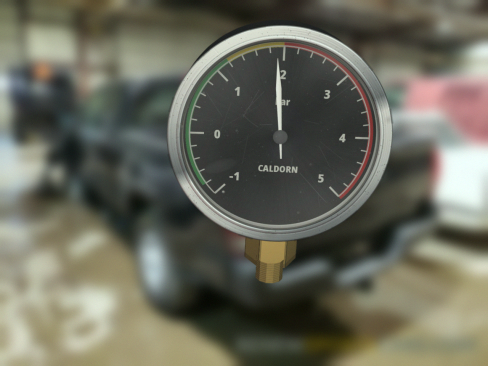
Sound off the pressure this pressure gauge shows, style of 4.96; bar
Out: 1.9; bar
